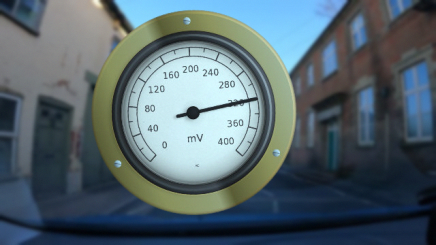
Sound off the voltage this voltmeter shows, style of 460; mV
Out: 320; mV
